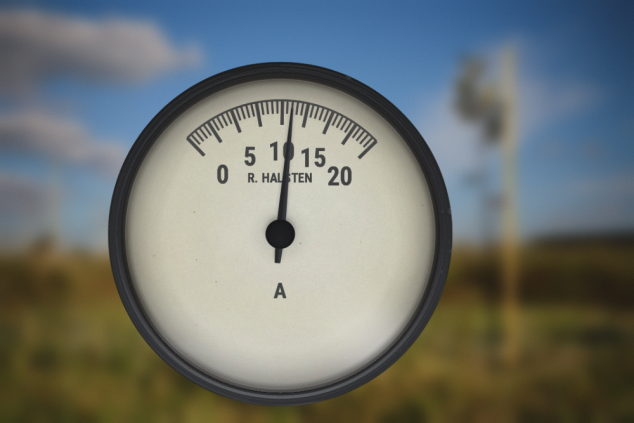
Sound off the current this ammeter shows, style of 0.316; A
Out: 11; A
